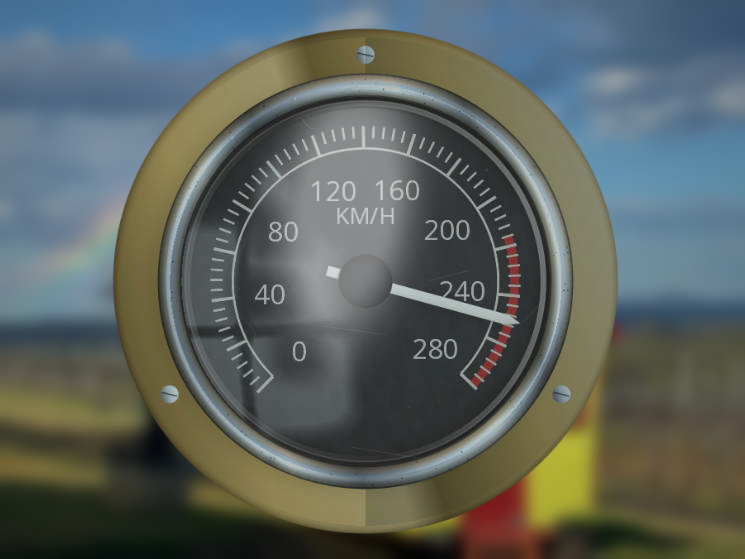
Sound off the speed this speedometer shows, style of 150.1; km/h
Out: 250; km/h
